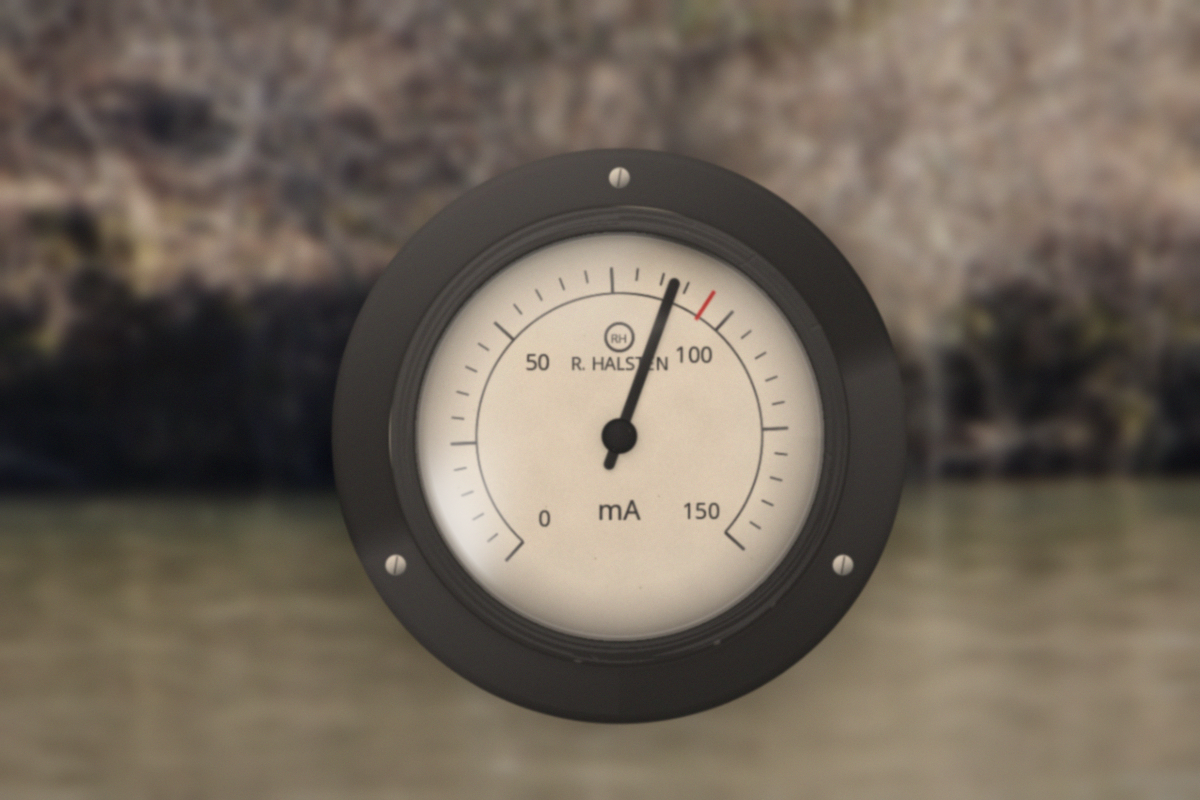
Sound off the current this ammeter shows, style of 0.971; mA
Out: 87.5; mA
